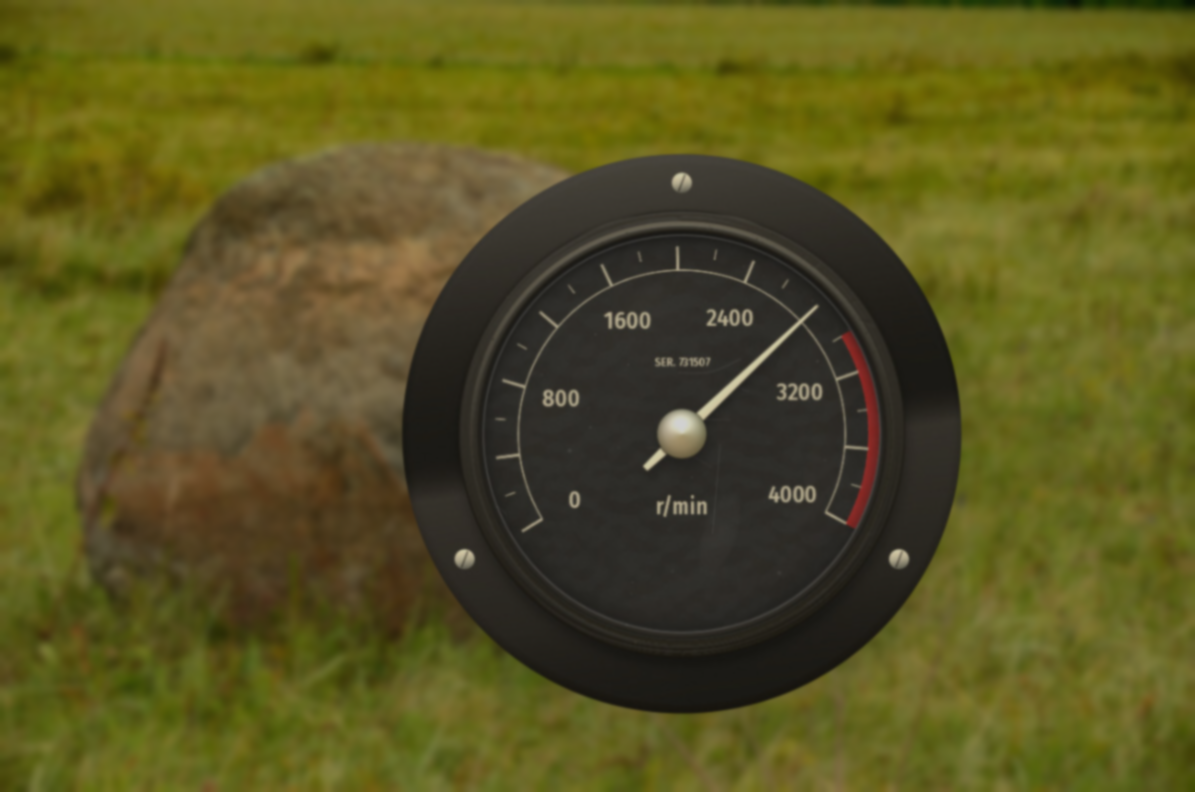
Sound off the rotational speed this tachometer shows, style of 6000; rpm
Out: 2800; rpm
